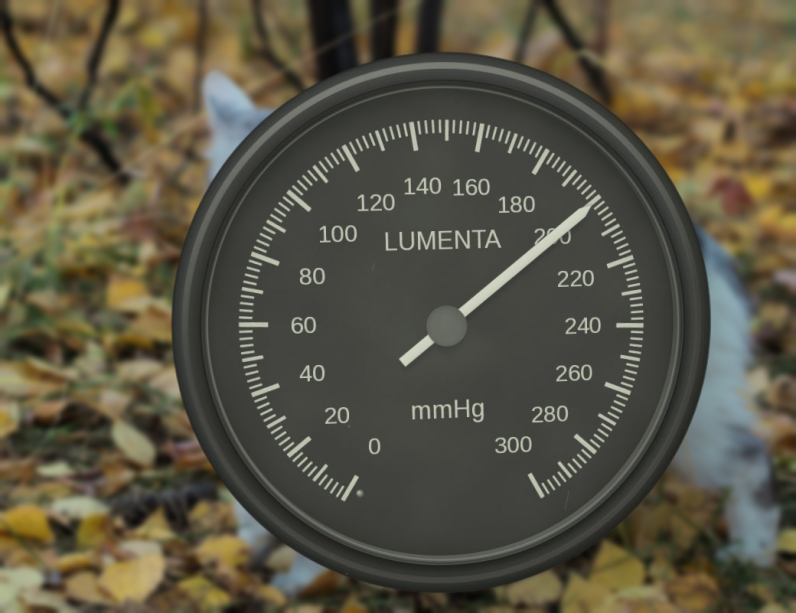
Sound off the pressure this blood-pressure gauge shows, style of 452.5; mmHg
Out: 200; mmHg
